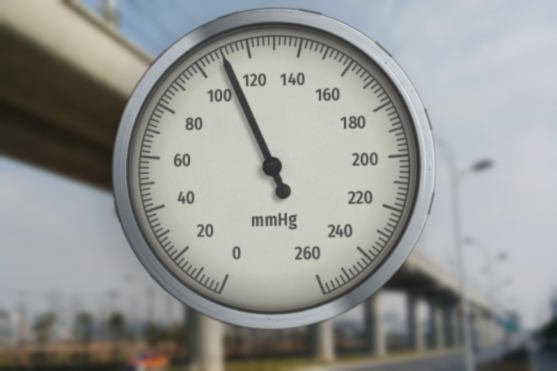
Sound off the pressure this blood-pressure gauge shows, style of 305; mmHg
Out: 110; mmHg
